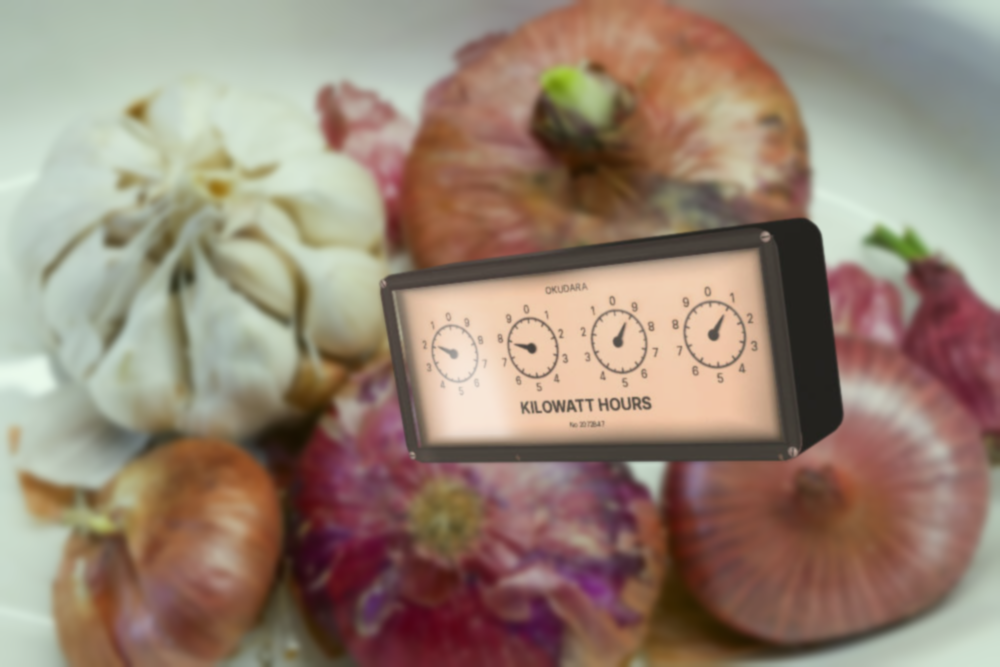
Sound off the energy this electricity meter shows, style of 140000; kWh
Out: 1791; kWh
